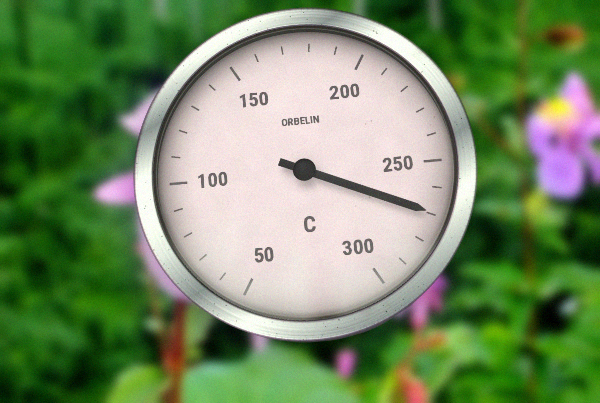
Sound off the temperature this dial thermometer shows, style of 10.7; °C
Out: 270; °C
